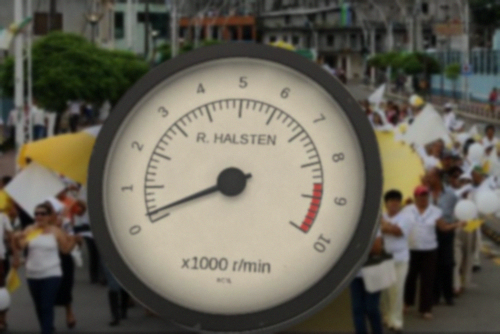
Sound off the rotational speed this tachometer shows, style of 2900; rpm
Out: 200; rpm
